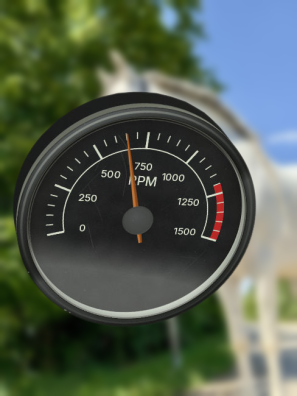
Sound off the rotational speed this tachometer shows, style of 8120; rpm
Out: 650; rpm
